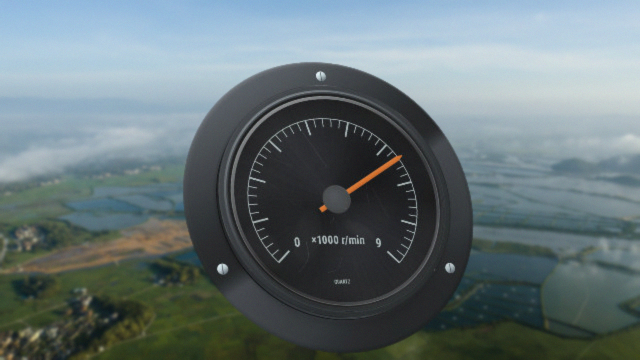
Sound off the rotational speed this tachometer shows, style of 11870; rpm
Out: 6400; rpm
